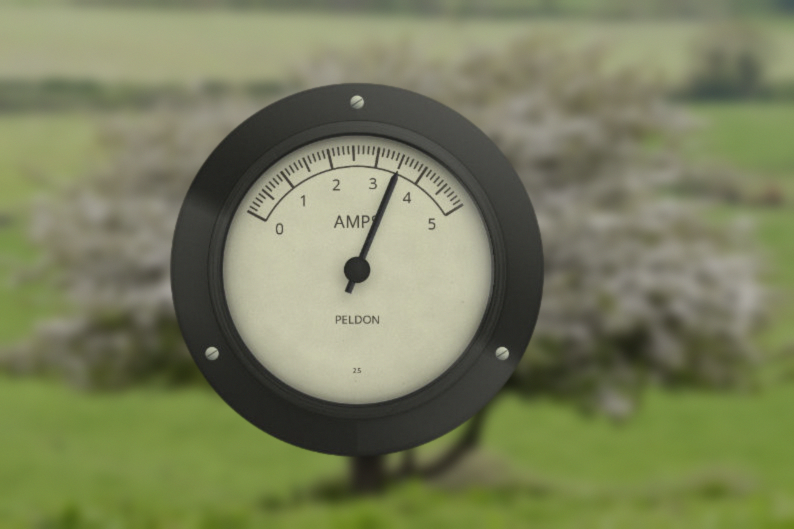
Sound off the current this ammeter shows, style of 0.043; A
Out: 3.5; A
